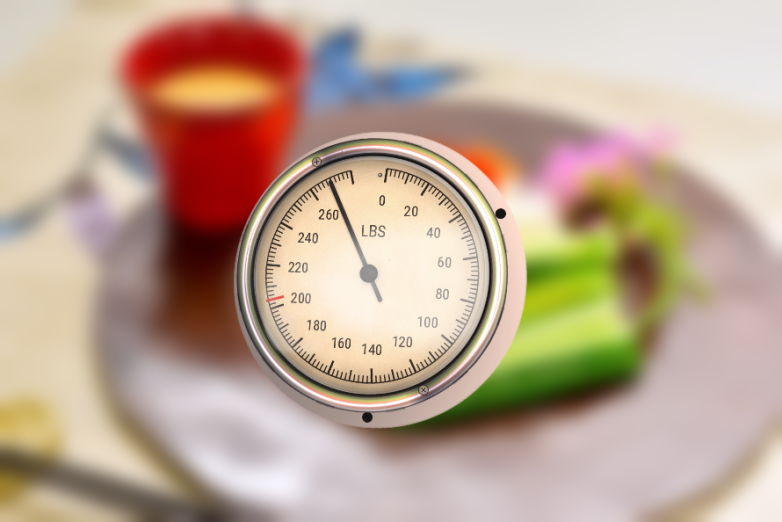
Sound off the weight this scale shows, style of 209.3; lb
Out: 270; lb
